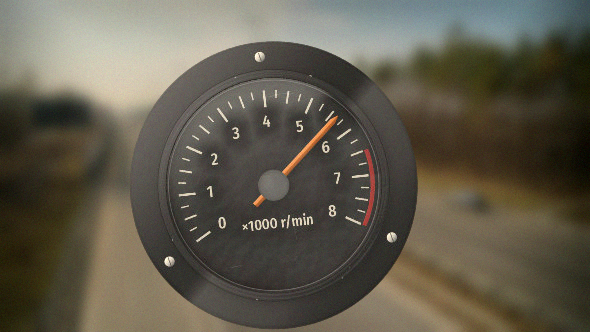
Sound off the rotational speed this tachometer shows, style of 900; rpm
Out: 5625; rpm
